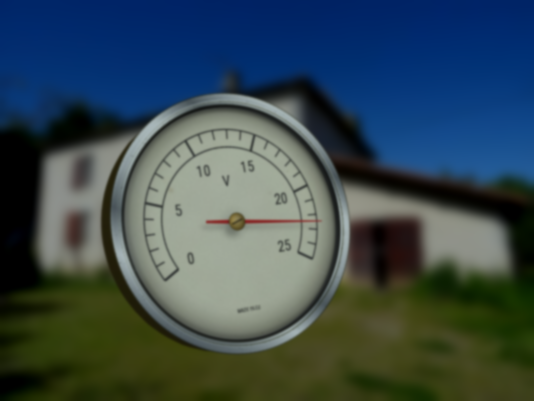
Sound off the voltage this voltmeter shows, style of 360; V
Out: 22.5; V
